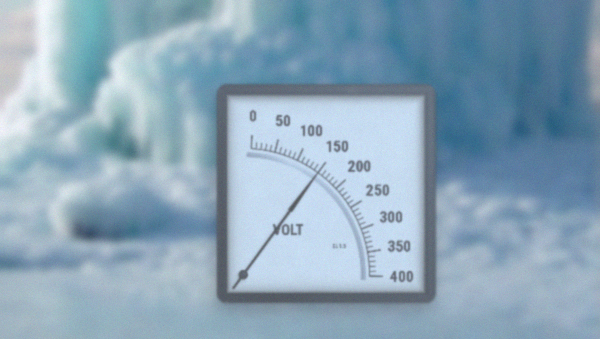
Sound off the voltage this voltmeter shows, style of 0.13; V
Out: 150; V
